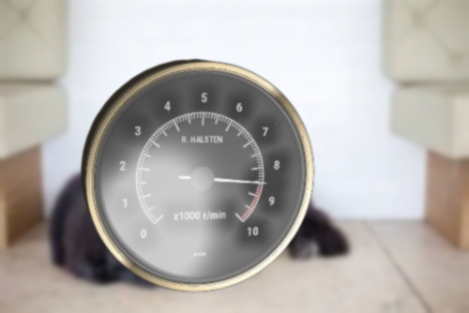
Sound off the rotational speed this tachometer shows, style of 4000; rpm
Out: 8500; rpm
